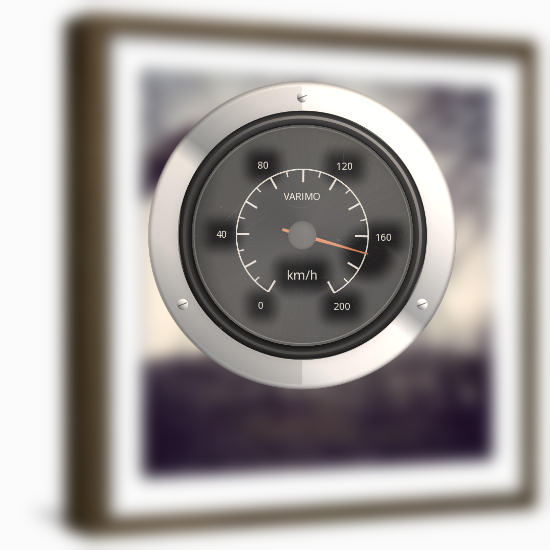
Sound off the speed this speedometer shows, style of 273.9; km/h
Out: 170; km/h
